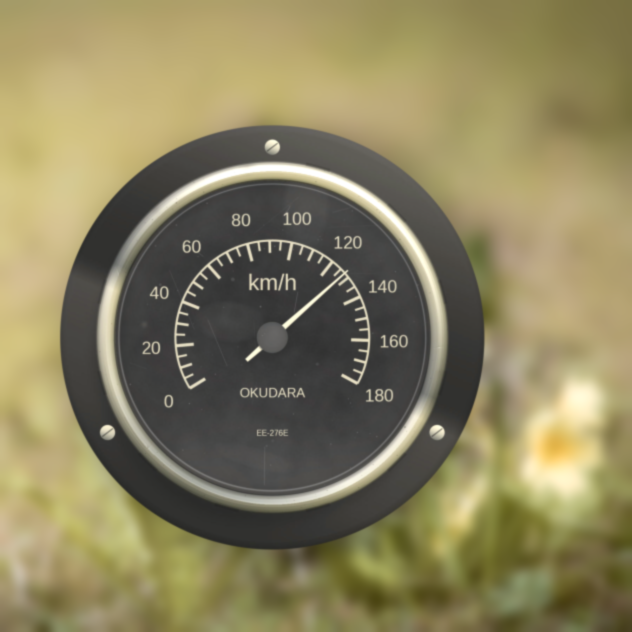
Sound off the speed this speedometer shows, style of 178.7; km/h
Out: 127.5; km/h
